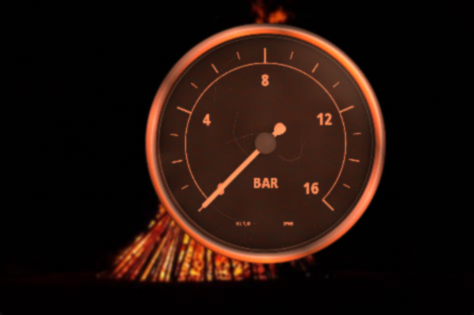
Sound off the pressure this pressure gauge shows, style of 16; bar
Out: 0; bar
